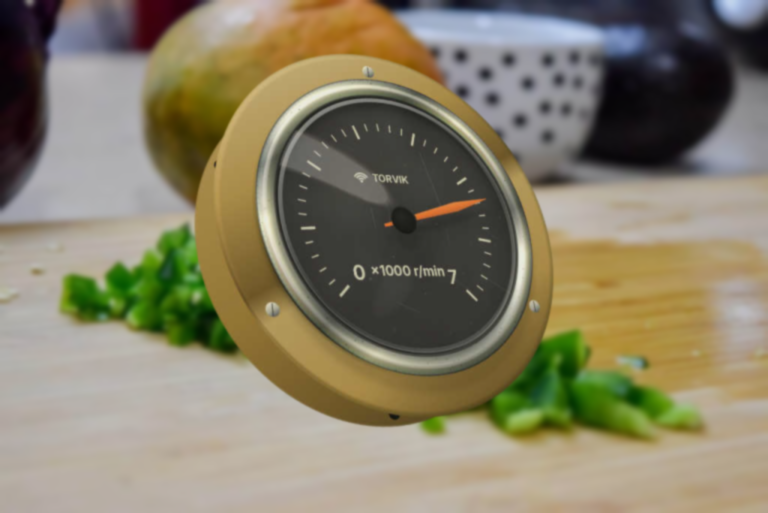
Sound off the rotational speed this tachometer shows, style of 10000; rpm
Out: 5400; rpm
